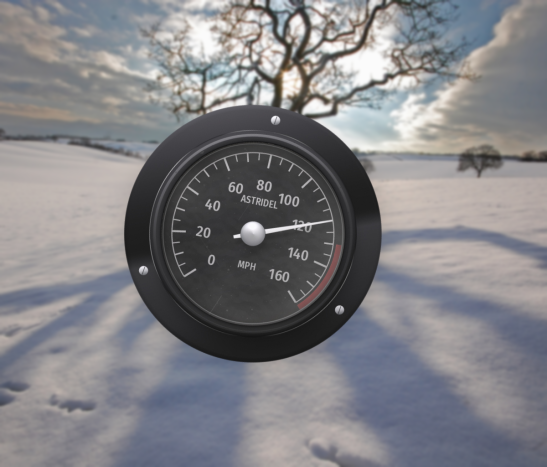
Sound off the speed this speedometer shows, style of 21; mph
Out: 120; mph
